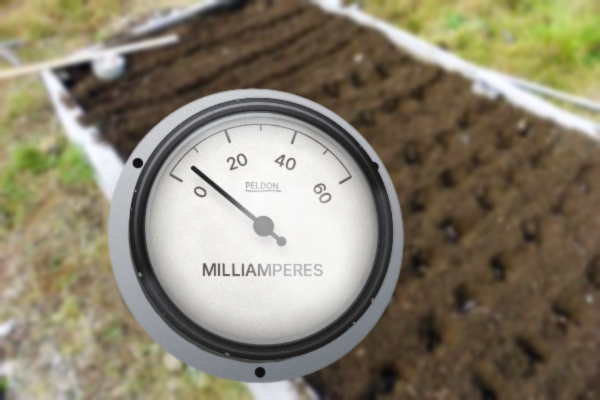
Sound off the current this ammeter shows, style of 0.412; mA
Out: 5; mA
